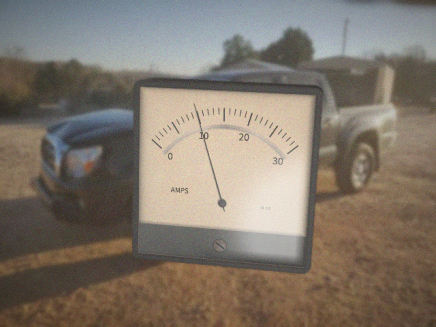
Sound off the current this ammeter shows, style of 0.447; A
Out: 10; A
